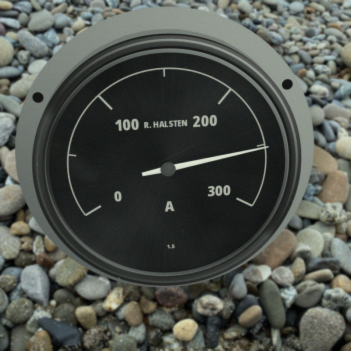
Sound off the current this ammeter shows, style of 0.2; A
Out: 250; A
